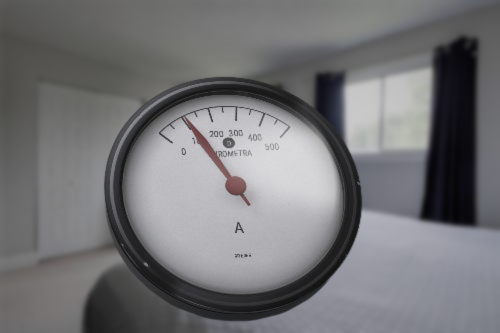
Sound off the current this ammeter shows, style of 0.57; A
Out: 100; A
